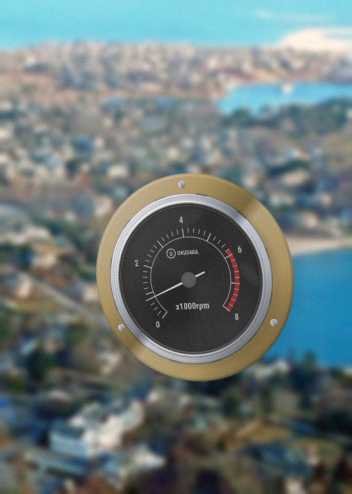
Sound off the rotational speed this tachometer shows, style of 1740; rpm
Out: 800; rpm
